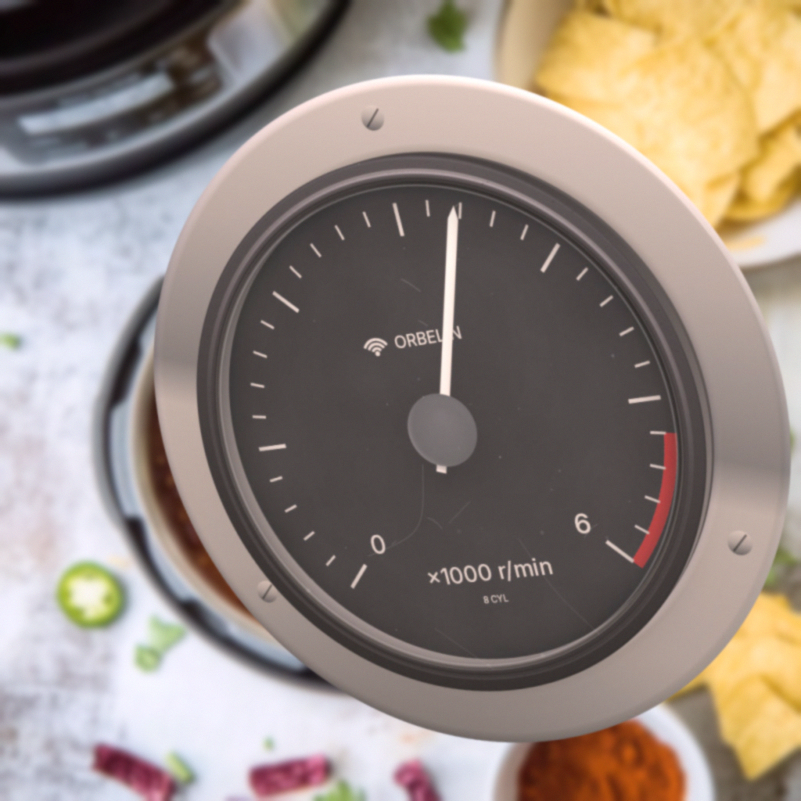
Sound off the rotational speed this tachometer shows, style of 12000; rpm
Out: 3400; rpm
